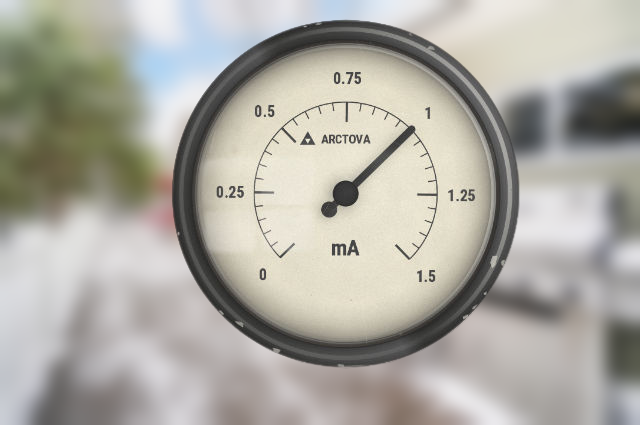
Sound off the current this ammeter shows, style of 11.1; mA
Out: 1; mA
